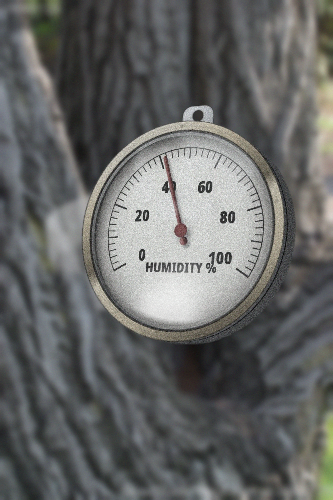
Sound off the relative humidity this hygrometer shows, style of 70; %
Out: 42; %
